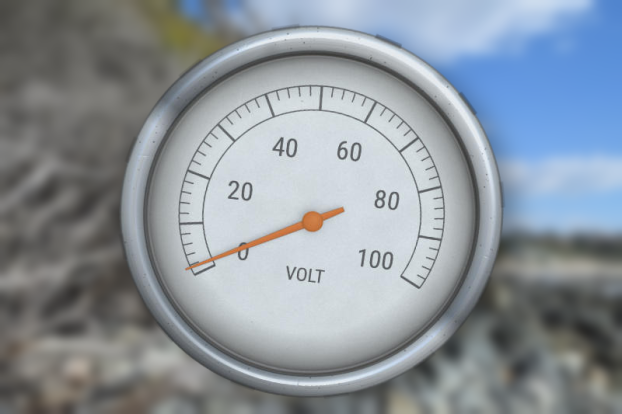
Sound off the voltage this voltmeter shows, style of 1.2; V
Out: 2; V
